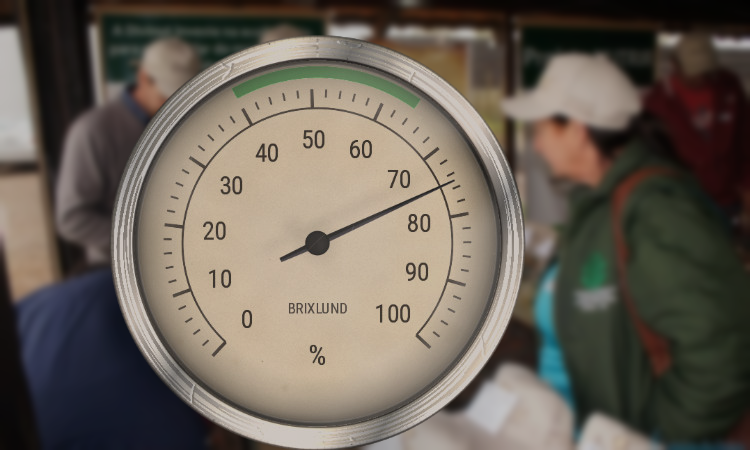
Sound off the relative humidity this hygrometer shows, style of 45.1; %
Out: 75; %
